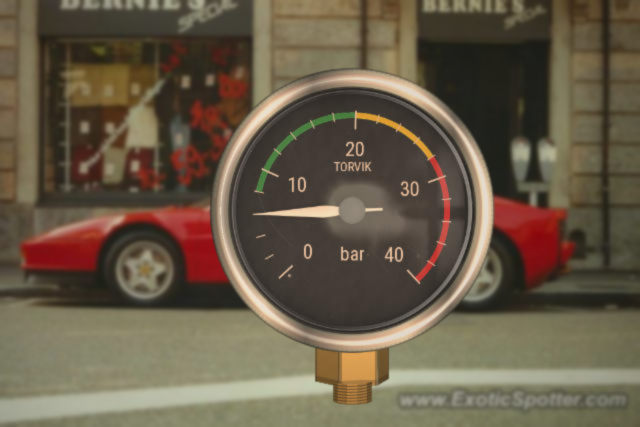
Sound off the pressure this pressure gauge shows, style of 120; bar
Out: 6; bar
